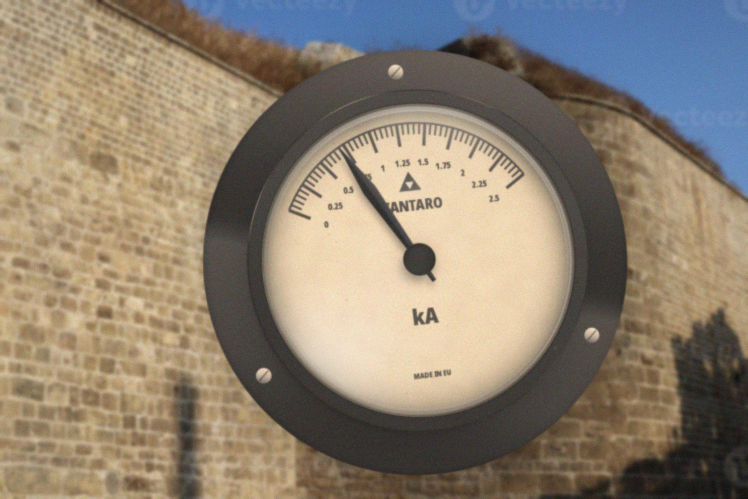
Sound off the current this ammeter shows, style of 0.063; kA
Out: 0.7; kA
